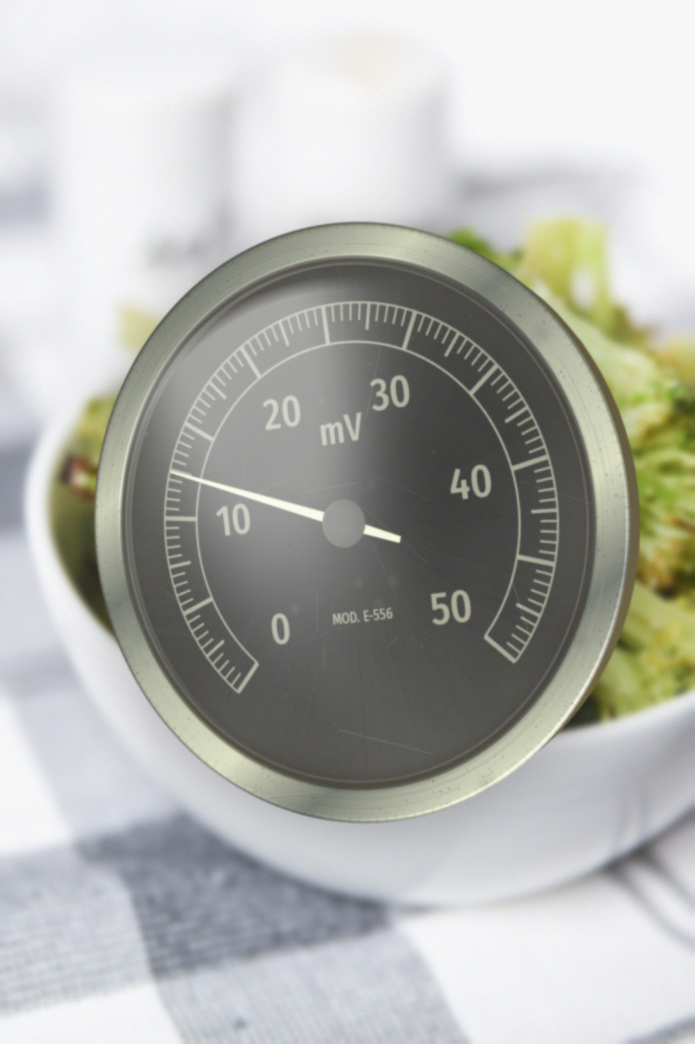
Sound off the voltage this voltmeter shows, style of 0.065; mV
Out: 12.5; mV
